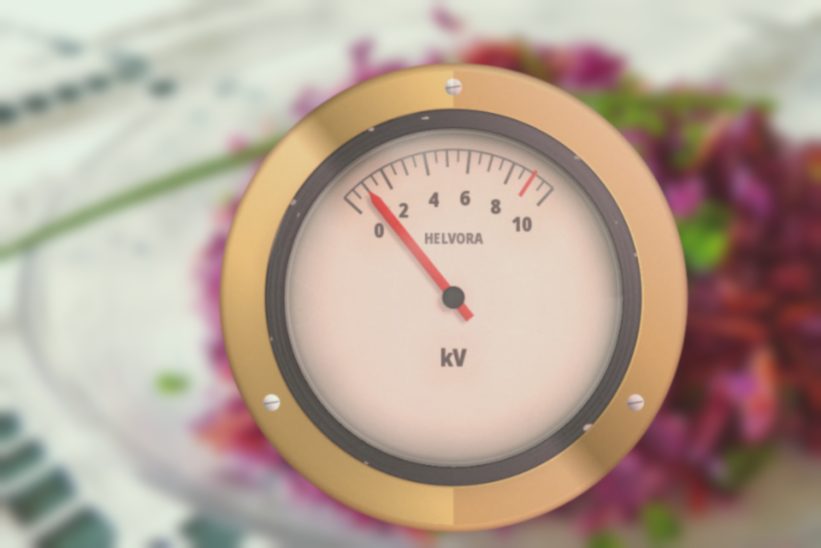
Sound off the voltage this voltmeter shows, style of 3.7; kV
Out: 1; kV
